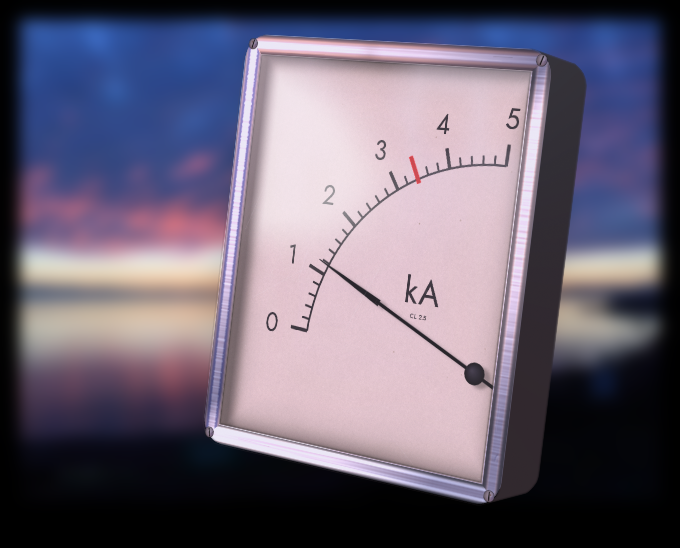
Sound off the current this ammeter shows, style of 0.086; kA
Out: 1.2; kA
